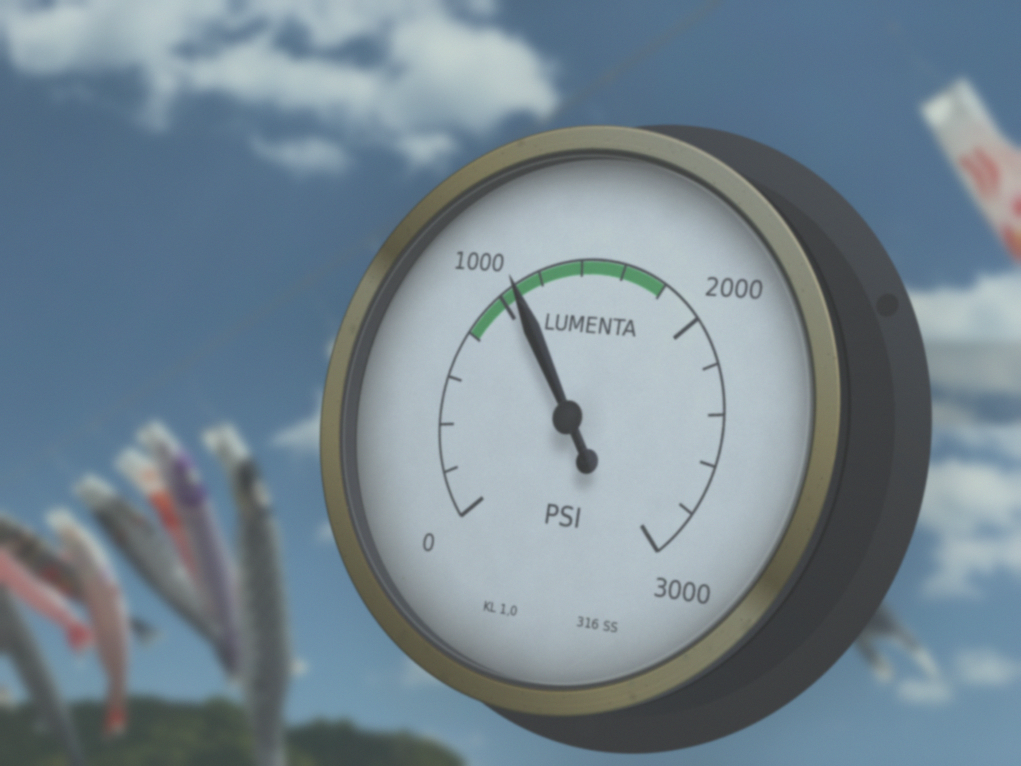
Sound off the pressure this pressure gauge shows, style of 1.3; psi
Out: 1100; psi
